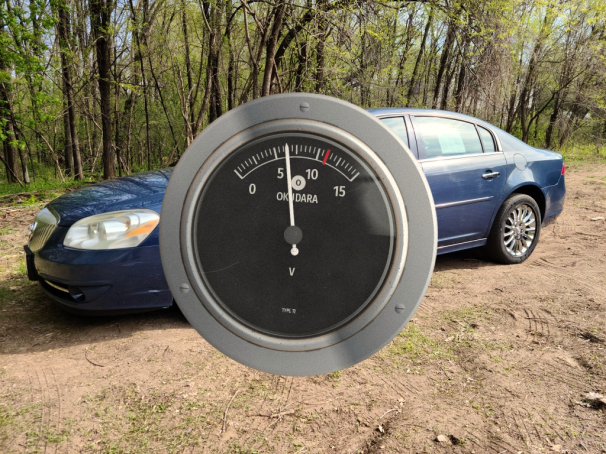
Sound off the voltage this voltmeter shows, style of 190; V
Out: 6.5; V
